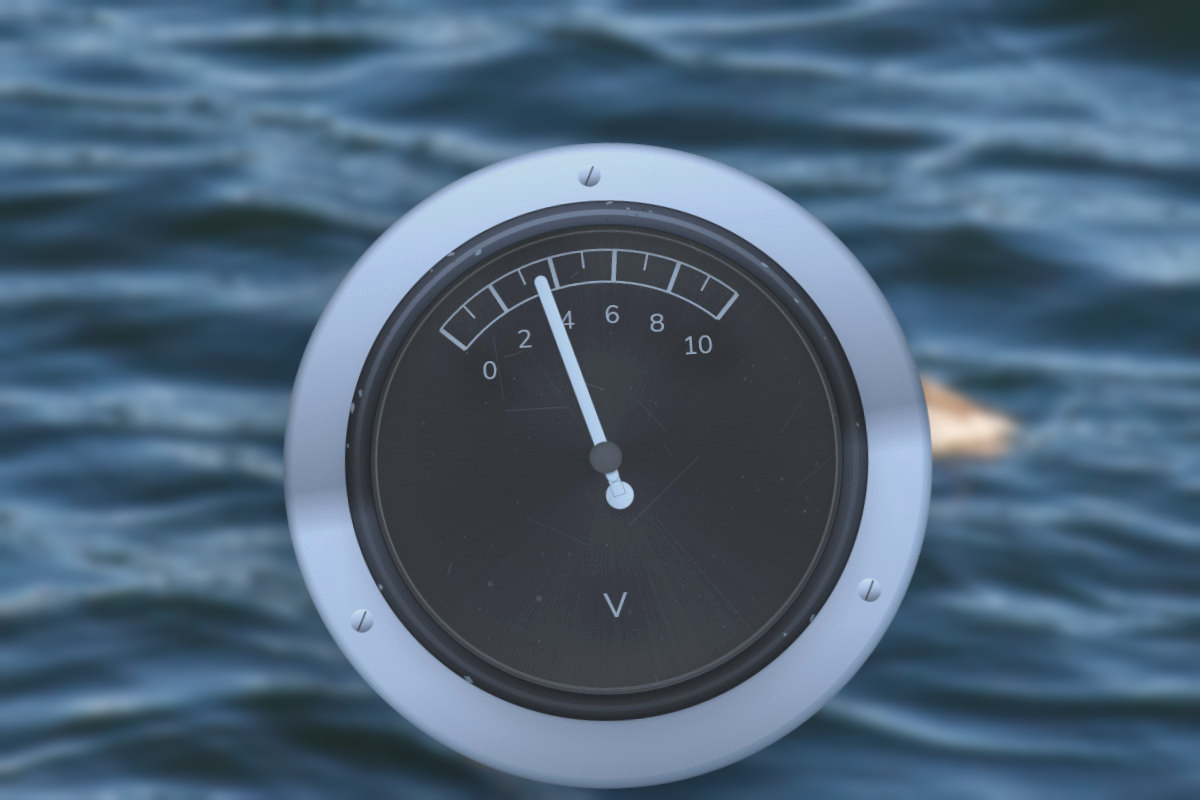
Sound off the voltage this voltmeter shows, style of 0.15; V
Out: 3.5; V
